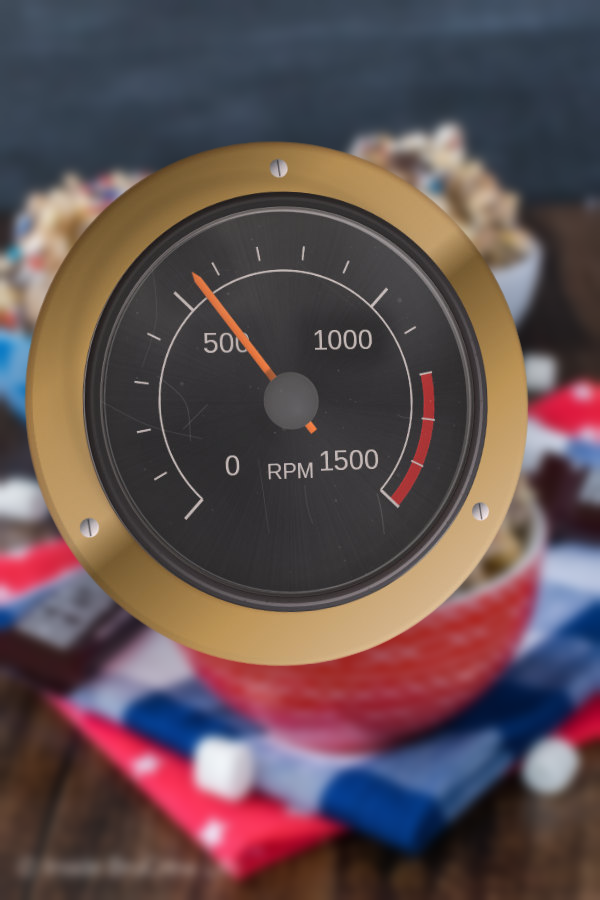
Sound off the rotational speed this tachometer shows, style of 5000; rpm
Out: 550; rpm
